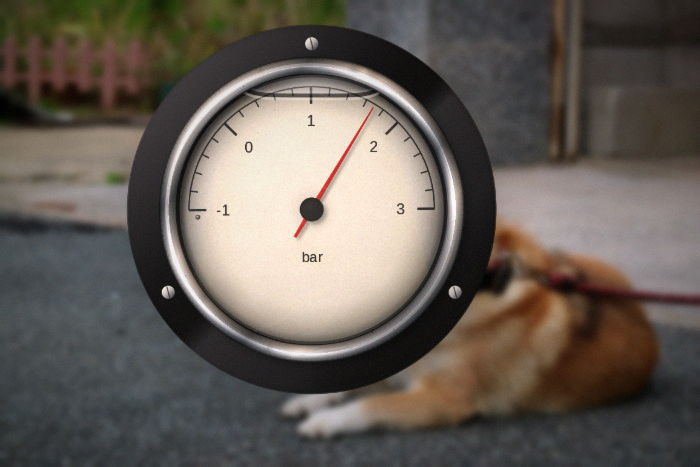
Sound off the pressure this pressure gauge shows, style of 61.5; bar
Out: 1.7; bar
